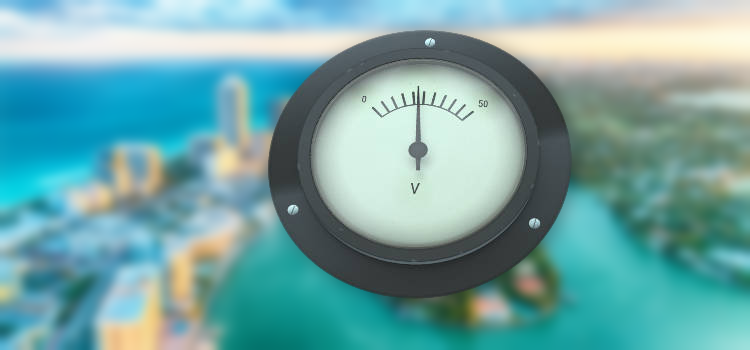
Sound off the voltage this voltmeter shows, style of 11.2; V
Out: 22.5; V
